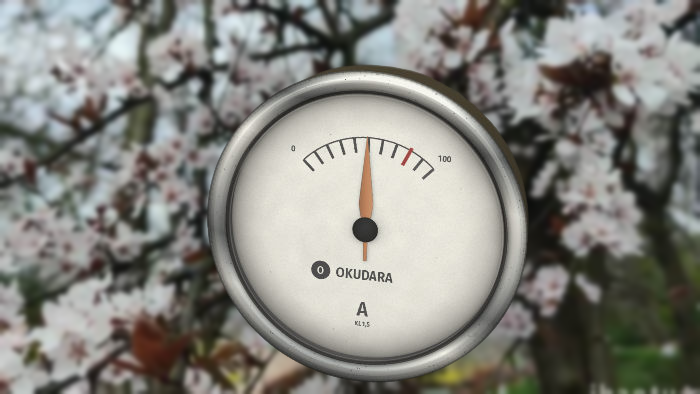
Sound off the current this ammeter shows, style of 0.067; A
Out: 50; A
